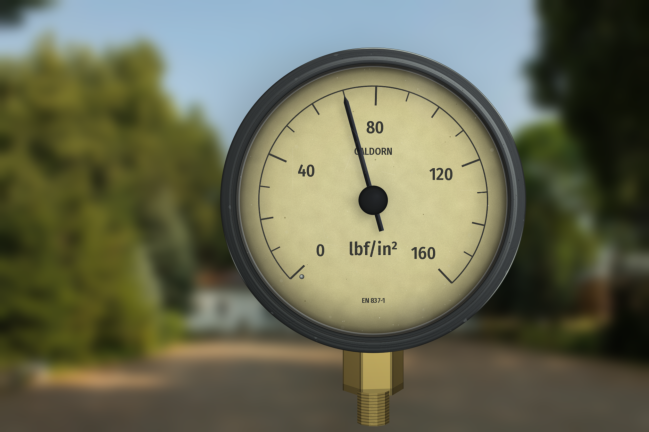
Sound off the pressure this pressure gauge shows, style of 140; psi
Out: 70; psi
